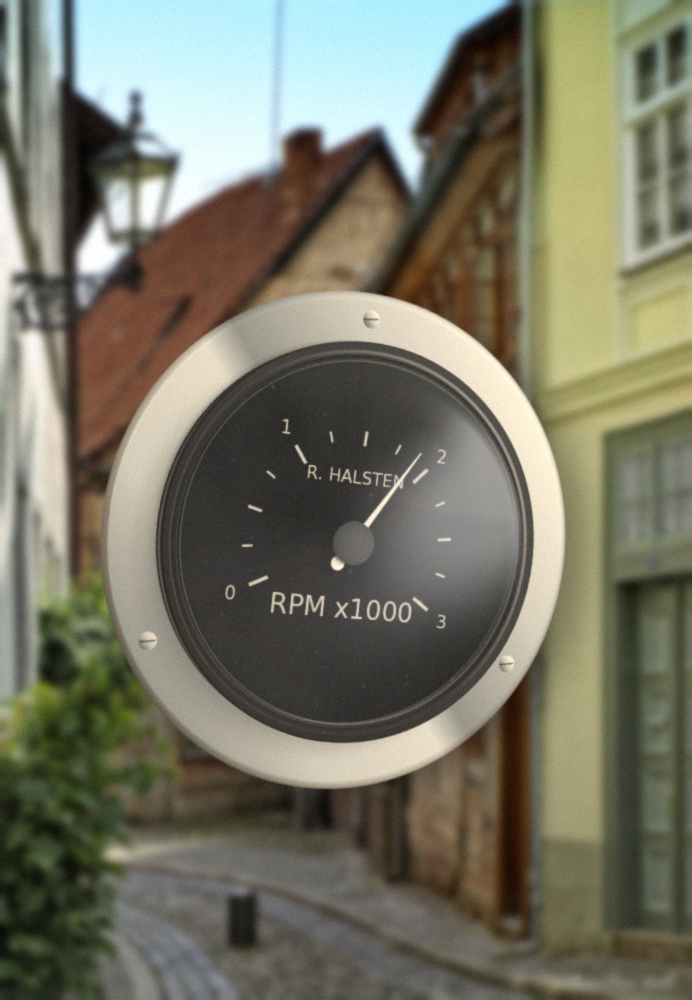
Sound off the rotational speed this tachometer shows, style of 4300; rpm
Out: 1875; rpm
